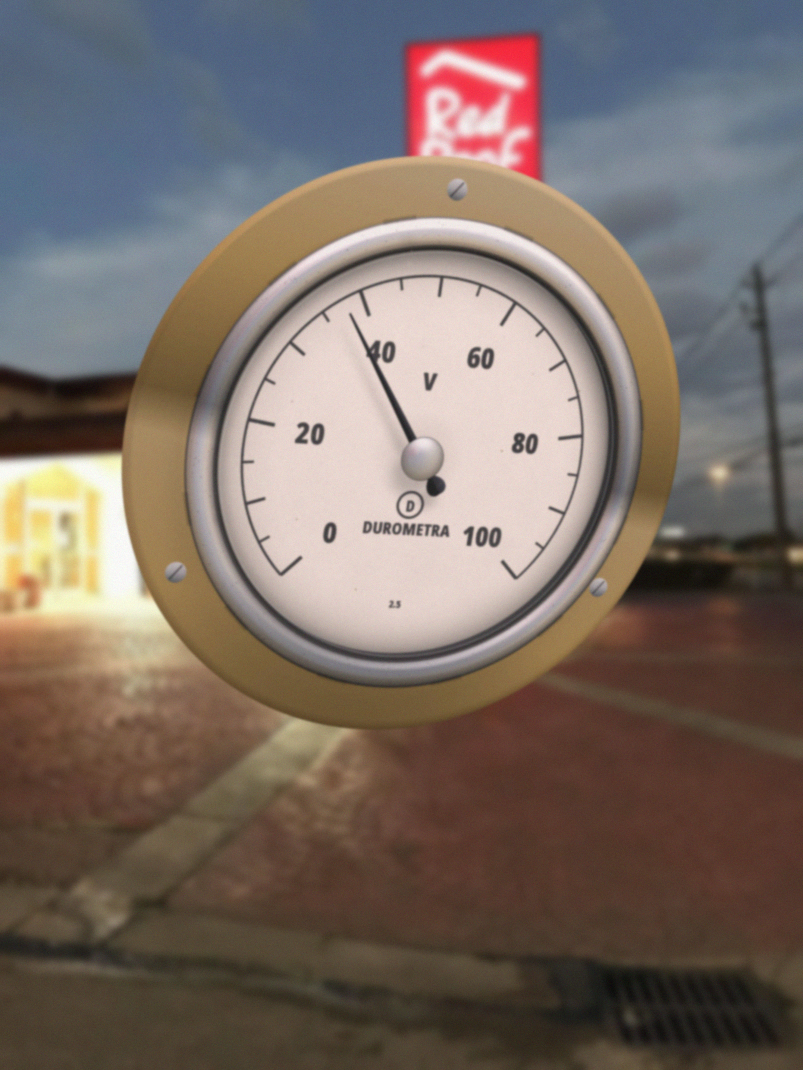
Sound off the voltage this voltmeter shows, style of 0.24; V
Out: 37.5; V
